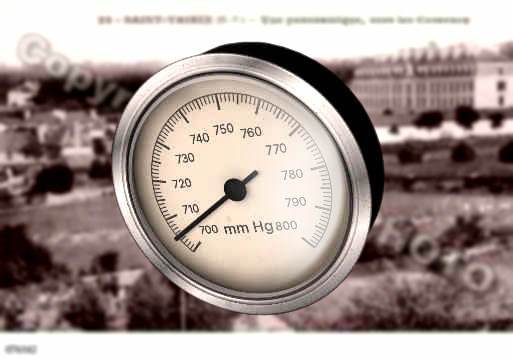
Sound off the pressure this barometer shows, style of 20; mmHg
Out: 705; mmHg
